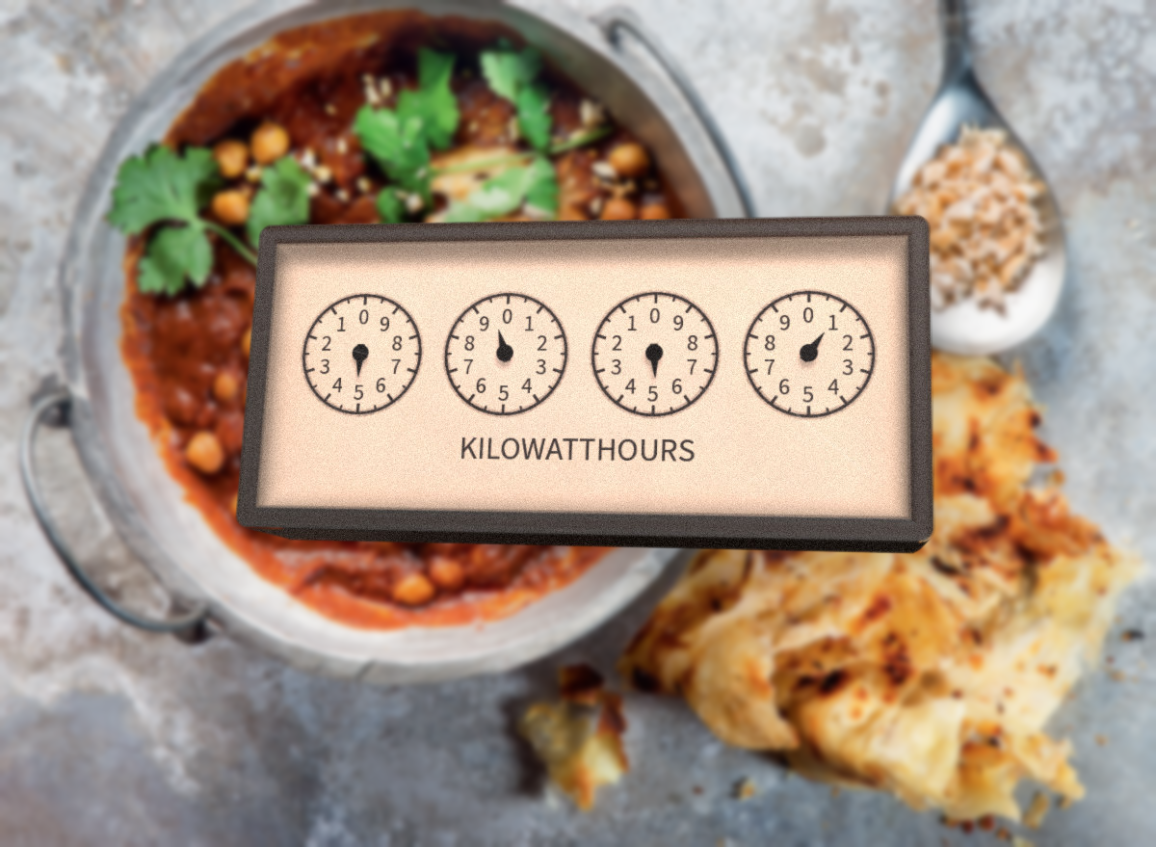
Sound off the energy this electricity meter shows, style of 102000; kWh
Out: 4951; kWh
